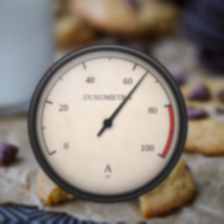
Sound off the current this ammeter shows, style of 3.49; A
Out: 65; A
